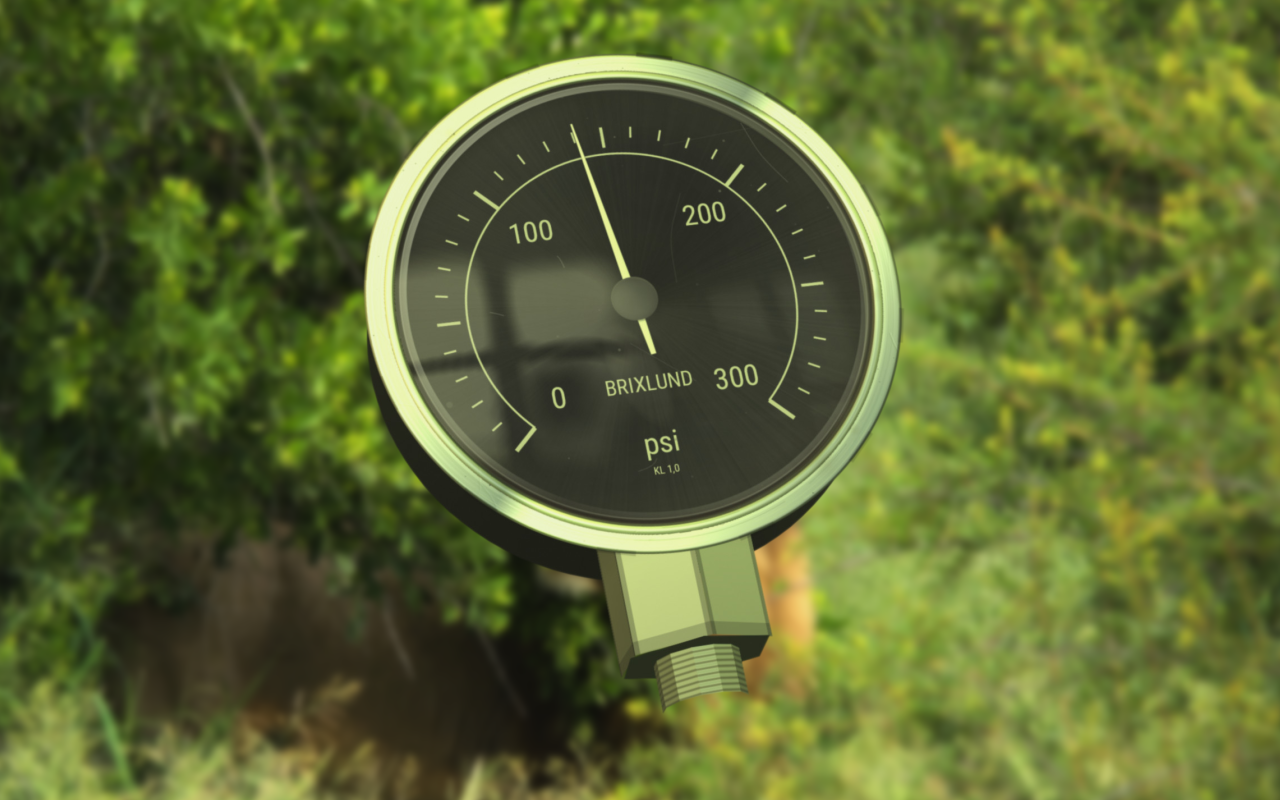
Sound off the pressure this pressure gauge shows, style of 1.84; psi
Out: 140; psi
